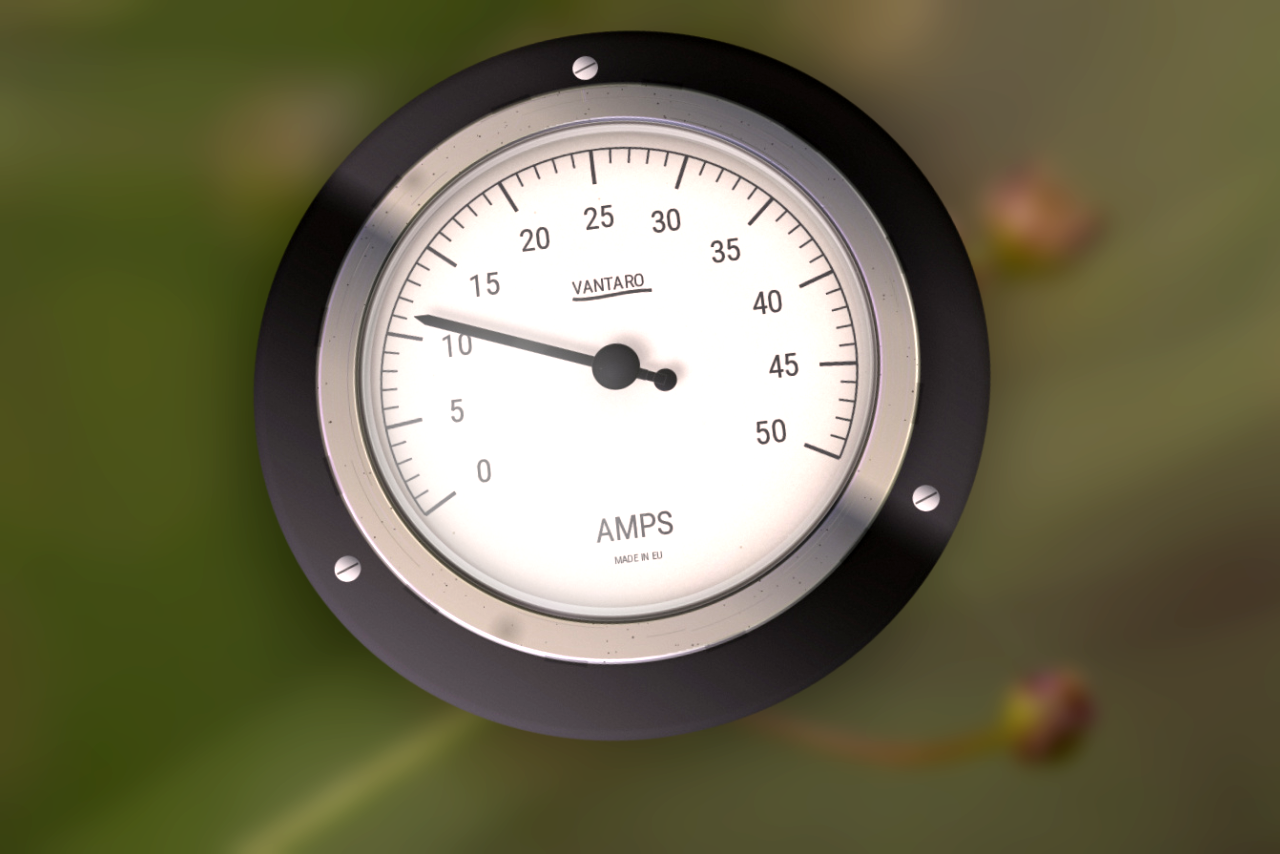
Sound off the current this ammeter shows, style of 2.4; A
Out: 11; A
